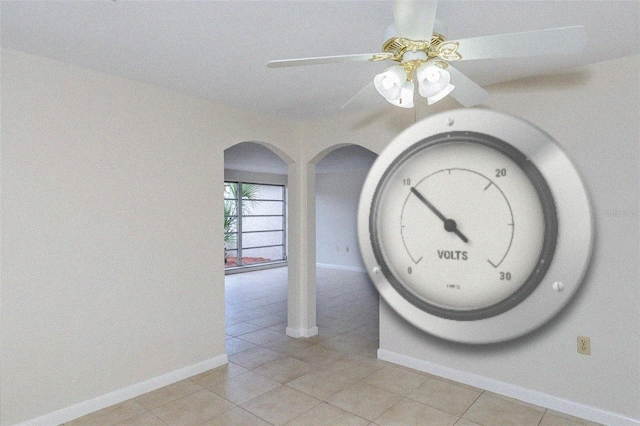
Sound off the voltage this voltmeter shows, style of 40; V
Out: 10; V
